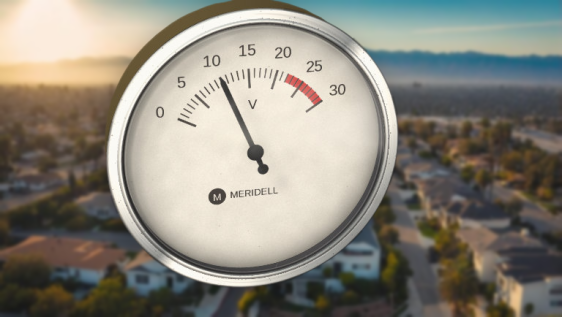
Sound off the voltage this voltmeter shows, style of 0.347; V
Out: 10; V
